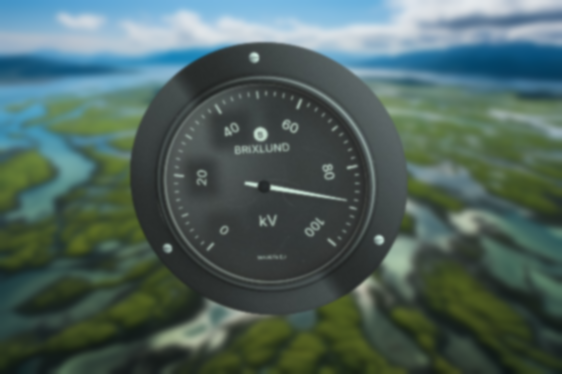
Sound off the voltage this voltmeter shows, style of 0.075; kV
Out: 88; kV
